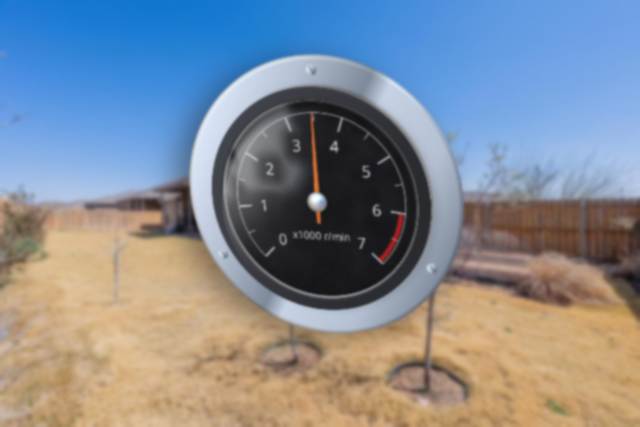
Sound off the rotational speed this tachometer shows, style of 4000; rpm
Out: 3500; rpm
